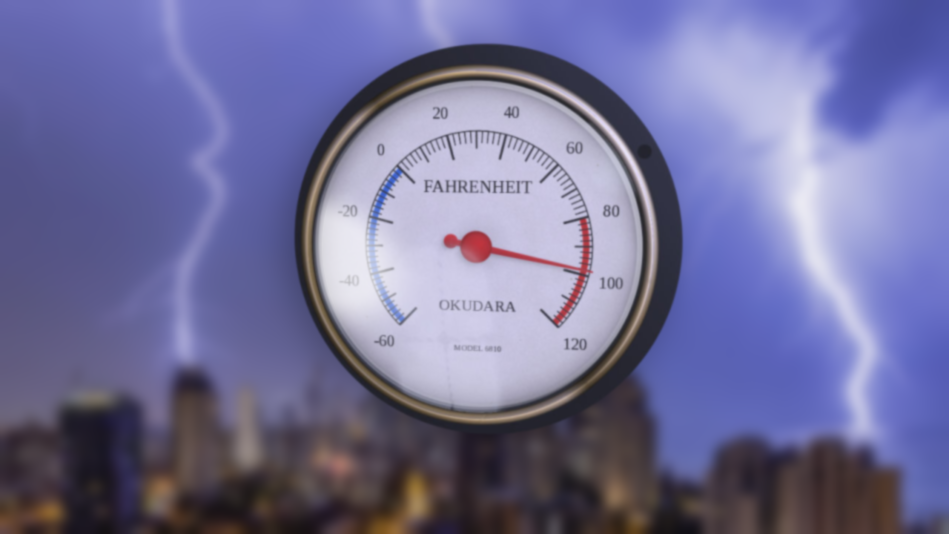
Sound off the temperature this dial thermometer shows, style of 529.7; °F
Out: 98; °F
